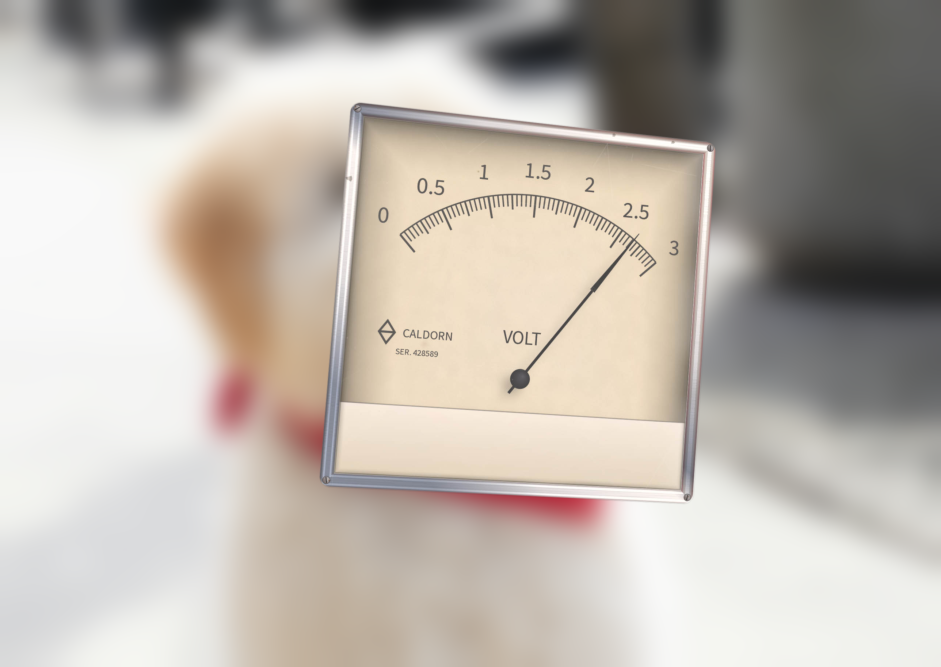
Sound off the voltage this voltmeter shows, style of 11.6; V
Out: 2.65; V
